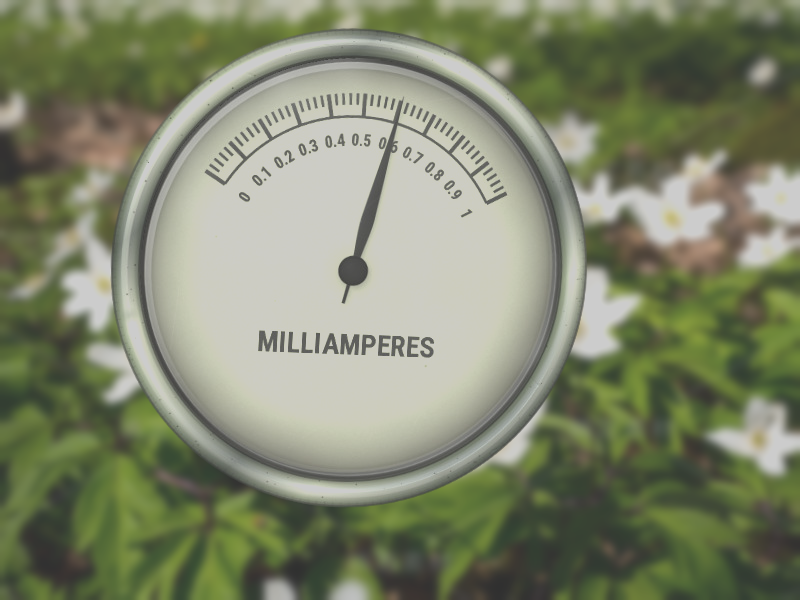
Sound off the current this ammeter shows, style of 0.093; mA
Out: 0.6; mA
